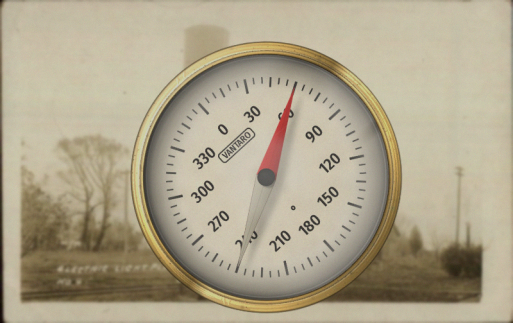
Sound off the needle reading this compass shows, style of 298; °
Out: 60; °
